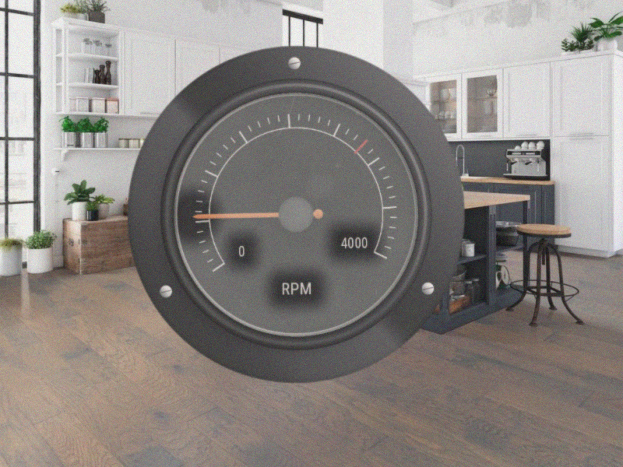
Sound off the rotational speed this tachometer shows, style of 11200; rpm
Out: 550; rpm
